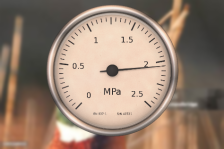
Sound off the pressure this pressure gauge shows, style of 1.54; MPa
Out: 2.05; MPa
